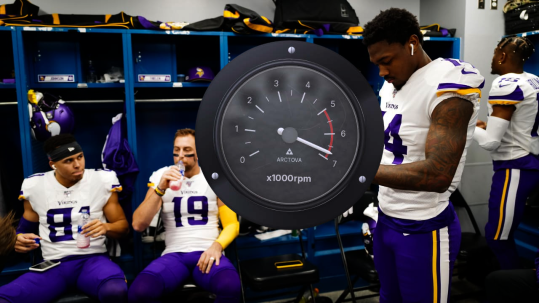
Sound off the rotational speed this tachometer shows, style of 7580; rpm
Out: 6750; rpm
